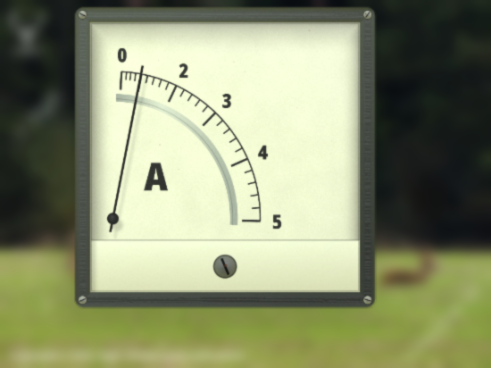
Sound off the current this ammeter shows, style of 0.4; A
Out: 1; A
